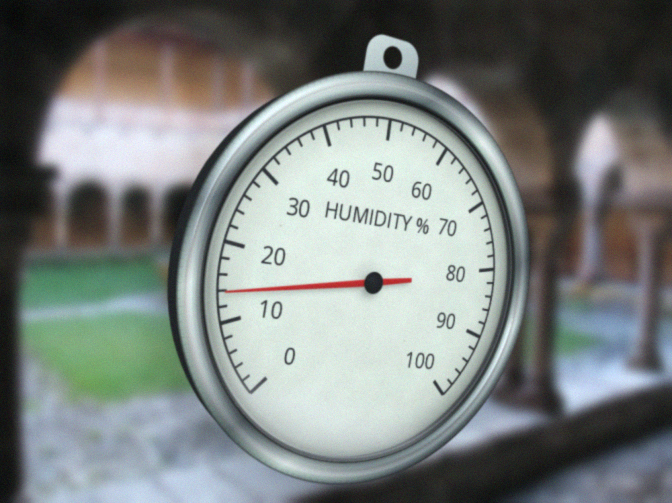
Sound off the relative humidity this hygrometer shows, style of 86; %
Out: 14; %
